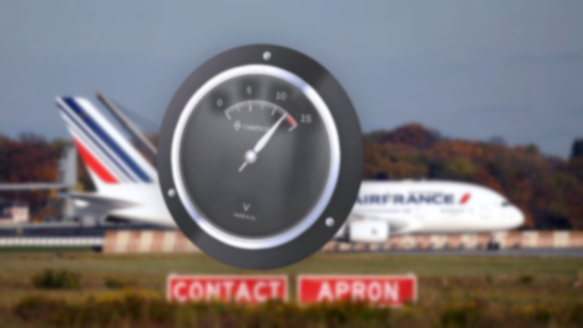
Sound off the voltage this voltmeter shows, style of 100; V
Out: 12.5; V
